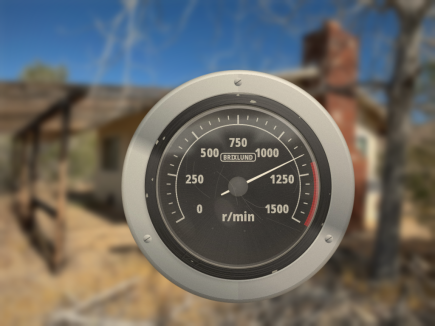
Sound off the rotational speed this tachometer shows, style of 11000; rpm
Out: 1150; rpm
